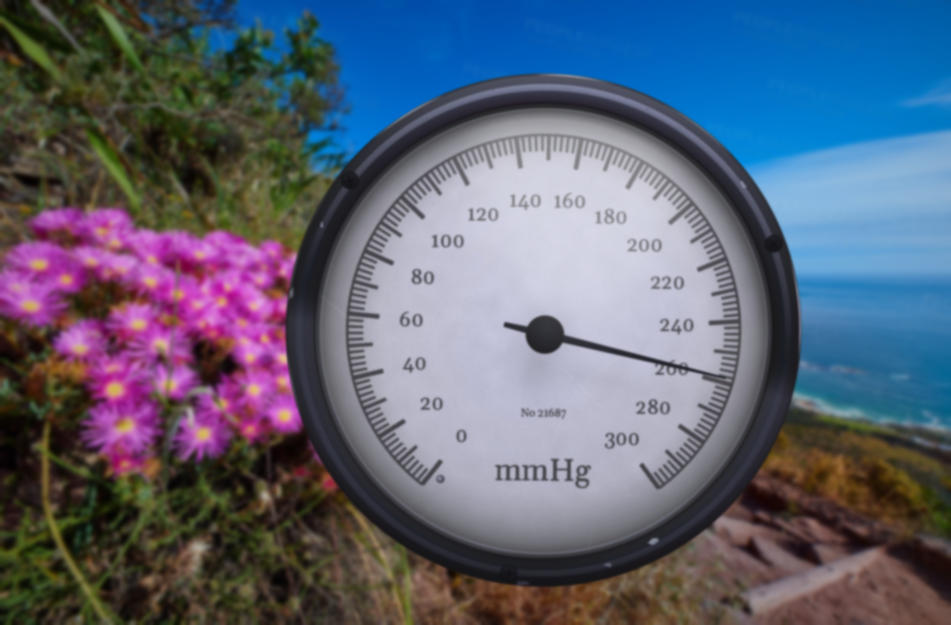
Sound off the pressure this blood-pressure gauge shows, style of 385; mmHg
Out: 258; mmHg
